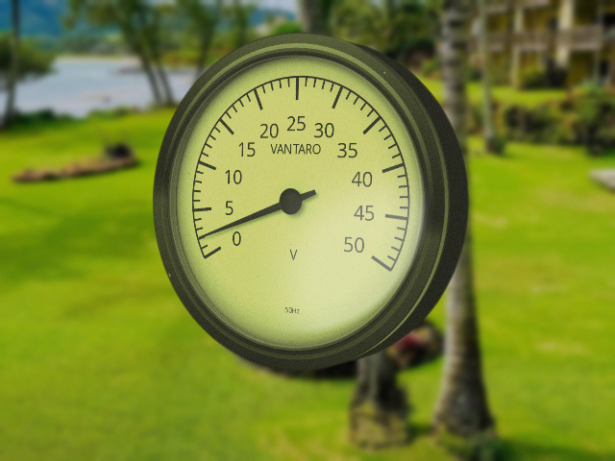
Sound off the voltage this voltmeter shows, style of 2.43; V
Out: 2; V
